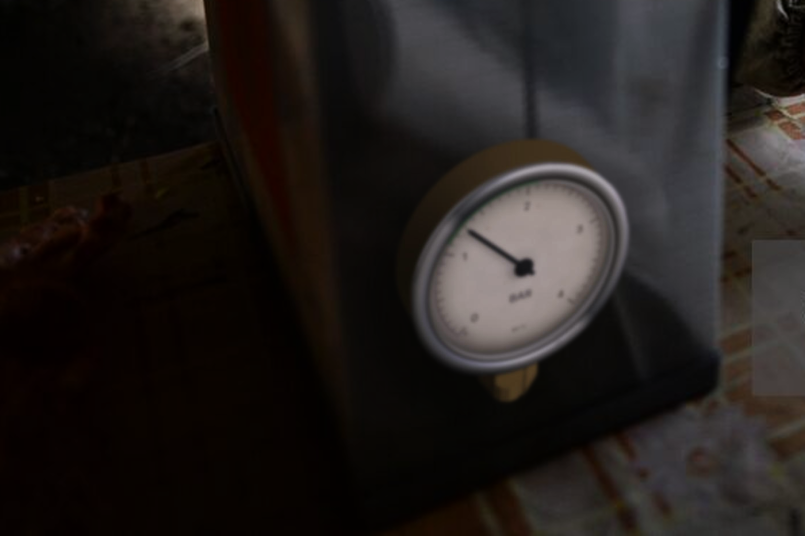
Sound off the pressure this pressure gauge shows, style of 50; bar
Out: 1.3; bar
